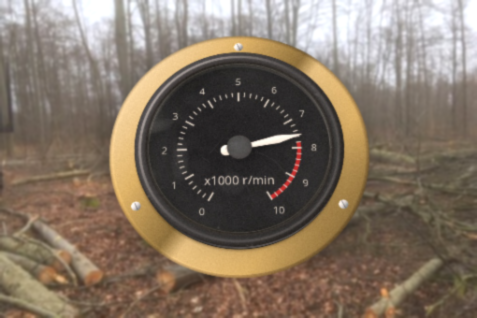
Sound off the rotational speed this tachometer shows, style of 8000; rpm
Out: 7600; rpm
